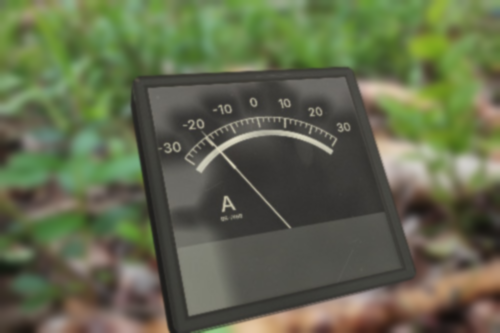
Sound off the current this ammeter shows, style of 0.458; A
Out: -20; A
